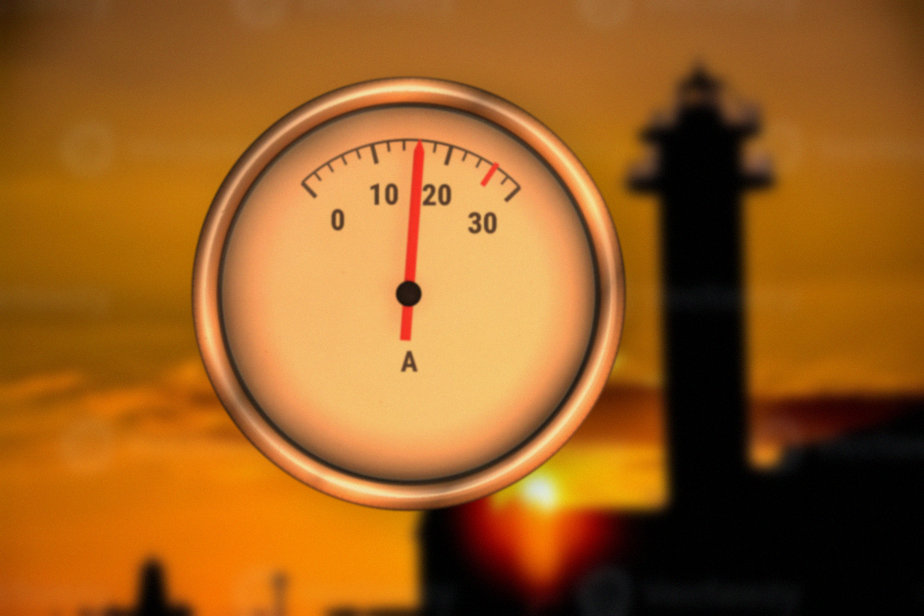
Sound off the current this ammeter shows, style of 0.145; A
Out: 16; A
